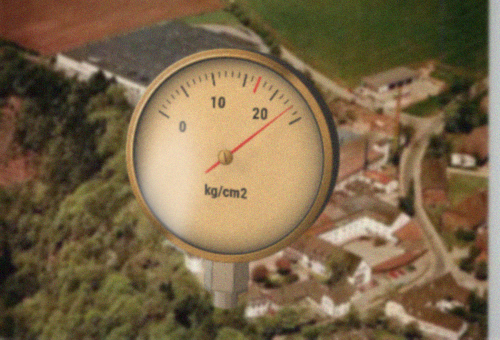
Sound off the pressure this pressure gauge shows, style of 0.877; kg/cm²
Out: 23; kg/cm²
